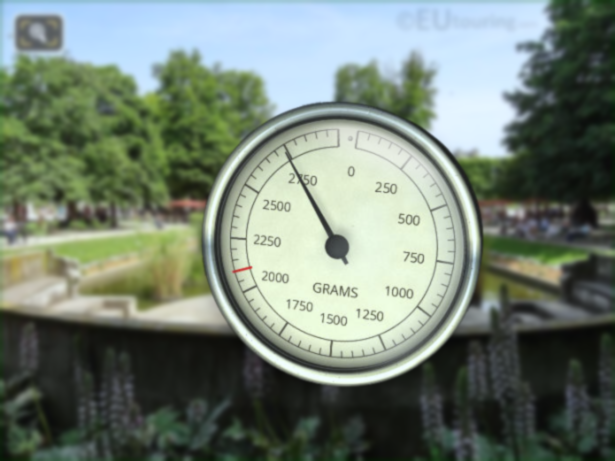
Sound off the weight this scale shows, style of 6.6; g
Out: 2750; g
